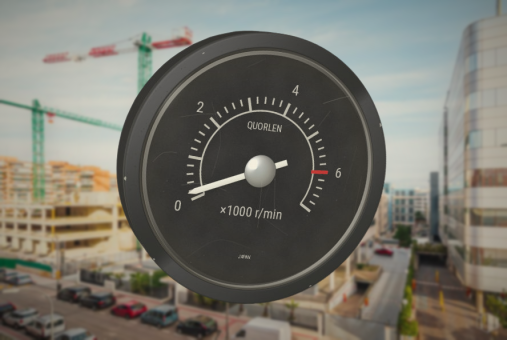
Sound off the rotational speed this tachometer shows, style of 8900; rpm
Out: 200; rpm
